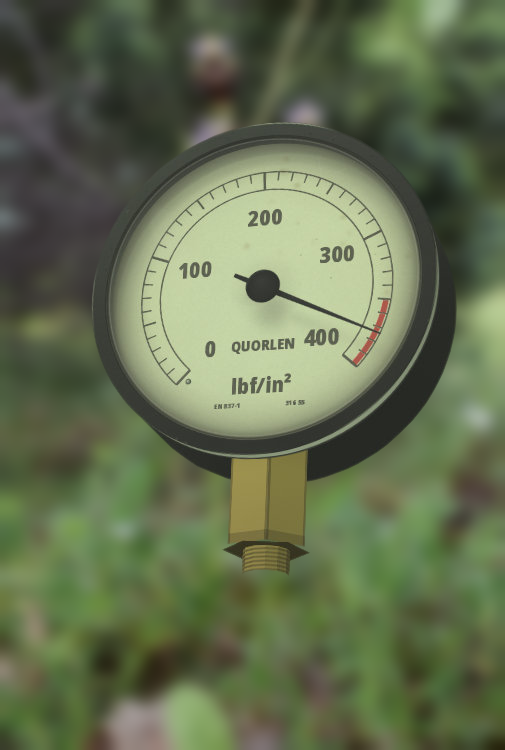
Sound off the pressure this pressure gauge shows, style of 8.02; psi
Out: 375; psi
